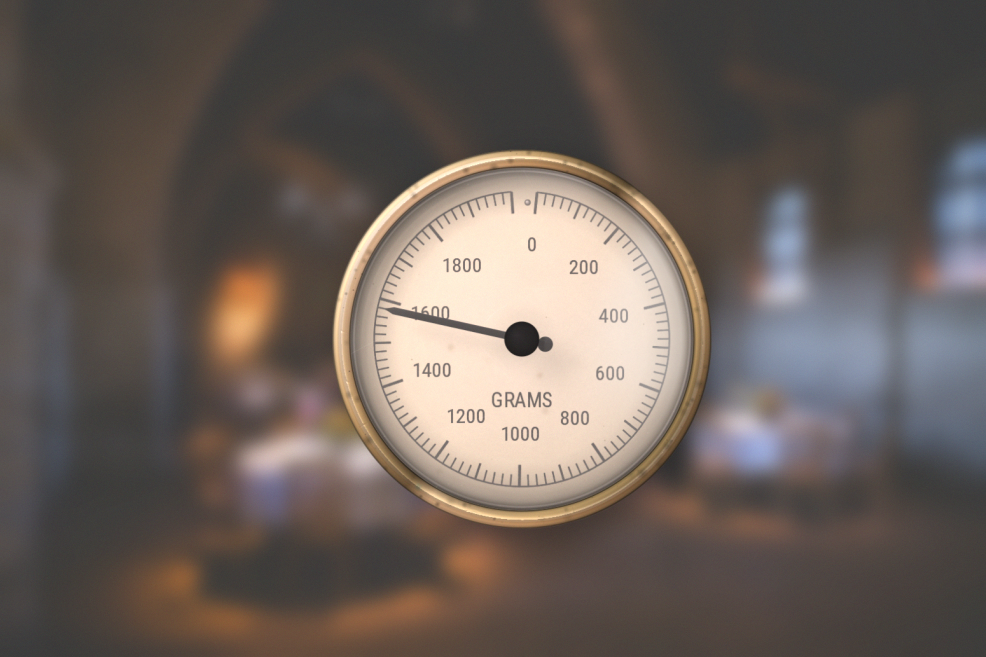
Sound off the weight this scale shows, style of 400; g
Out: 1580; g
